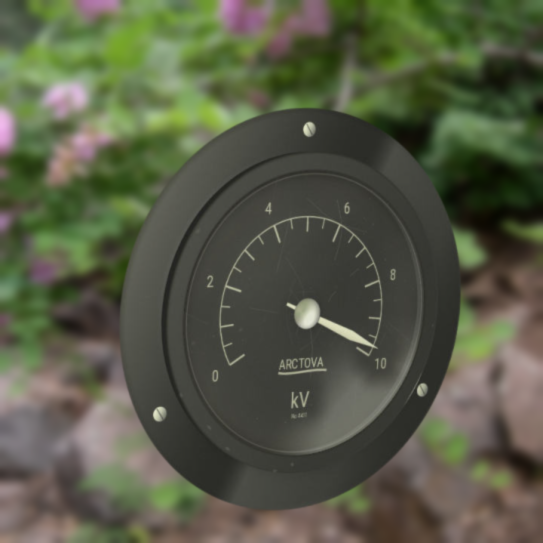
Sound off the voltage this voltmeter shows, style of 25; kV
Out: 9.75; kV
